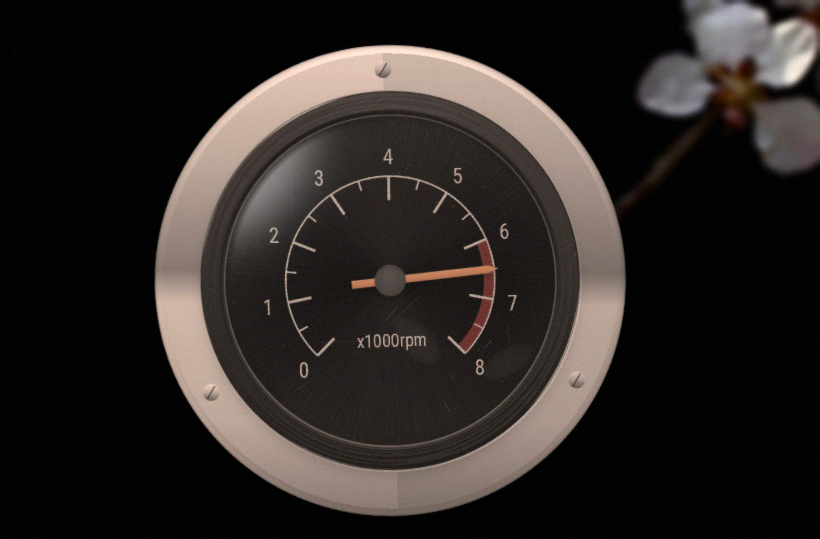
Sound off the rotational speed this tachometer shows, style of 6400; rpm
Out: 6500; rpm
